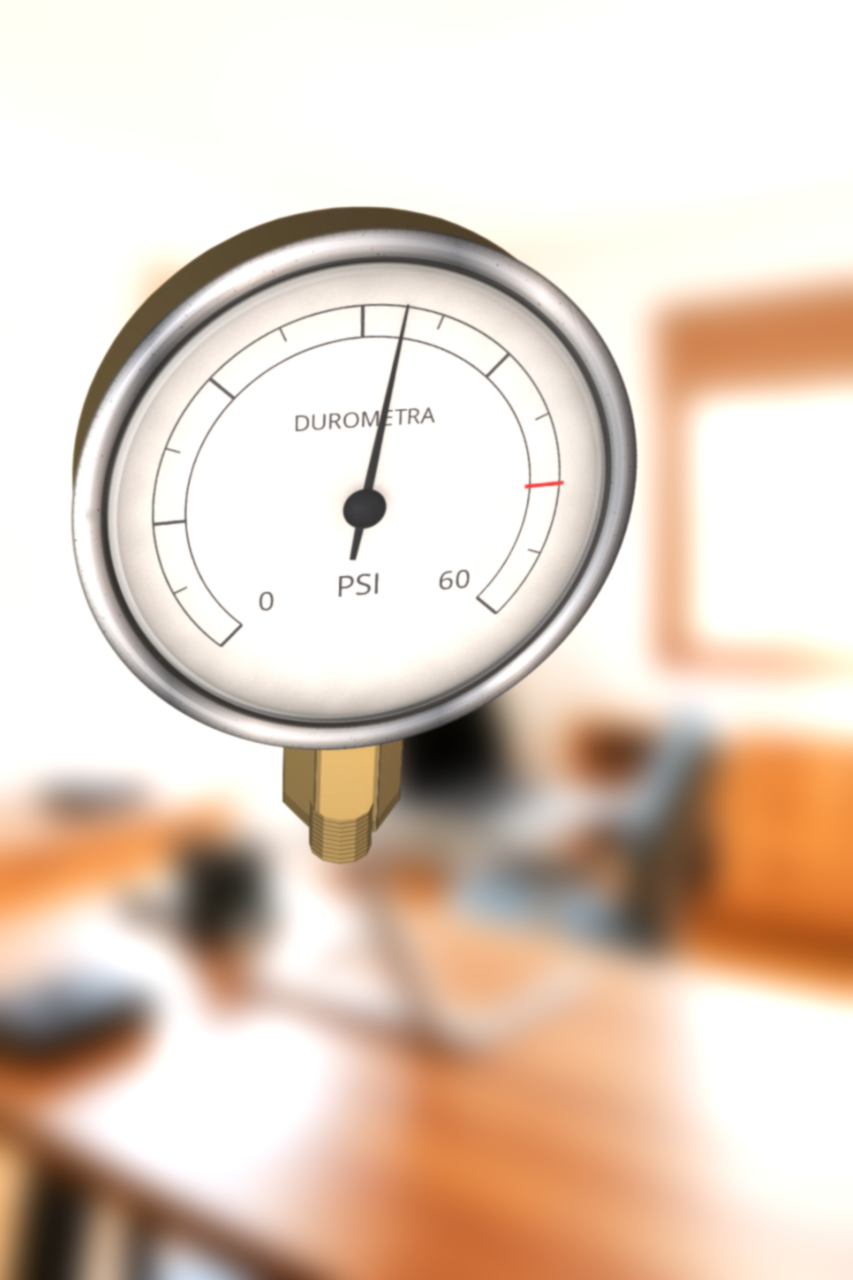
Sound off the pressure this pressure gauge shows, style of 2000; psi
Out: 32.5; psi
